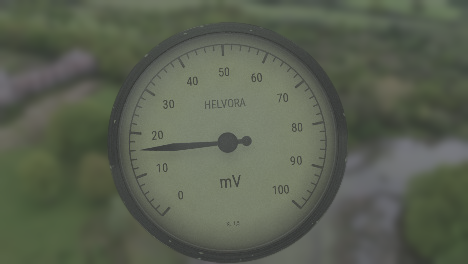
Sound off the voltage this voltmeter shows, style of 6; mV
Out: 16; mV
